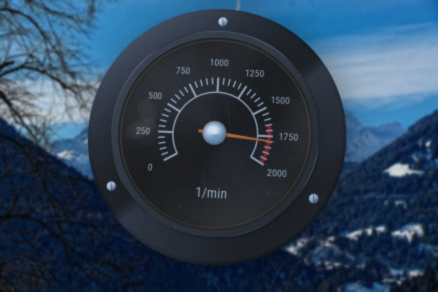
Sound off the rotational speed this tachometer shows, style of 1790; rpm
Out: 1800; rpm
